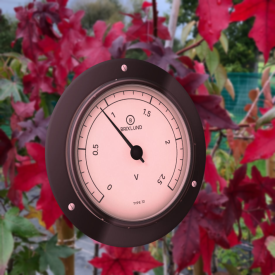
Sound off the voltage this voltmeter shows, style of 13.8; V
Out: 0.9; V
